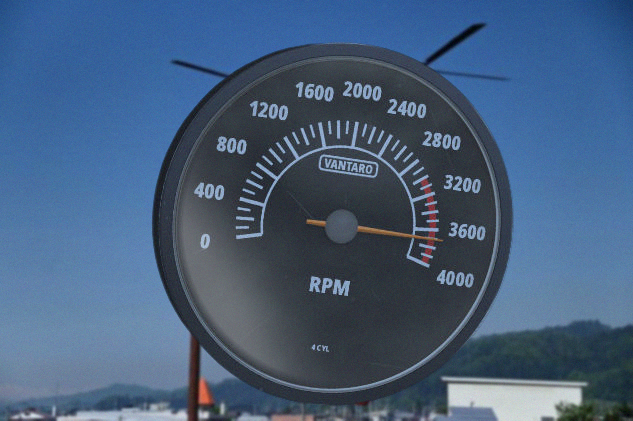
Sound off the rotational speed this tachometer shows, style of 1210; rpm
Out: 3700; rpm
